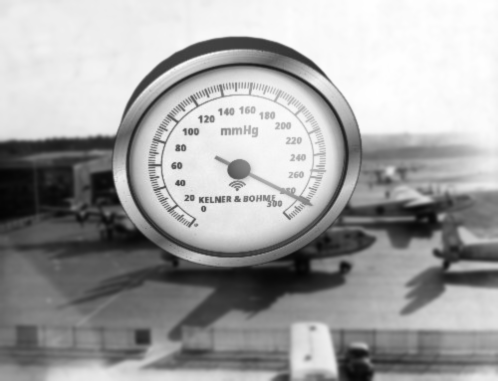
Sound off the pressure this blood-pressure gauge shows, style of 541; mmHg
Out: 280; mmHg
